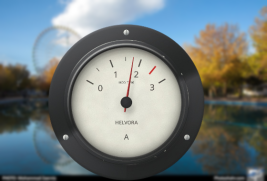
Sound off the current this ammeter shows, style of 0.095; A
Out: 1.75; A
